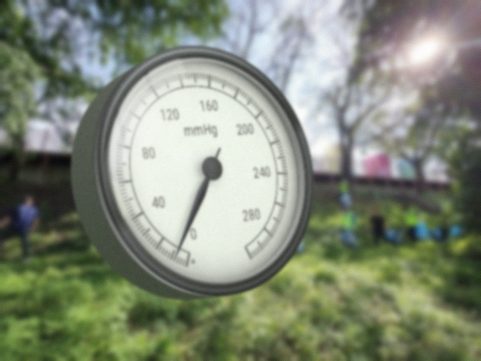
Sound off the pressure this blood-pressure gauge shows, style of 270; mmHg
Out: 10; mmHg
